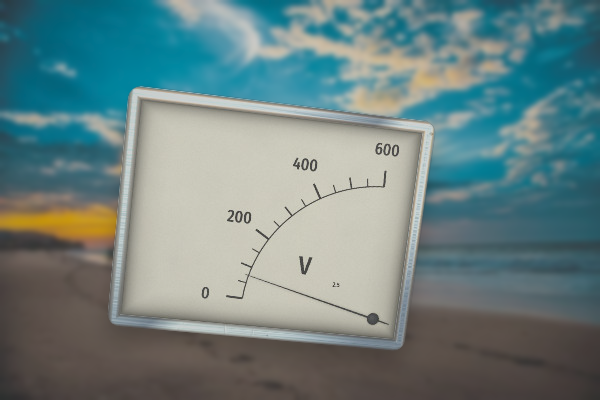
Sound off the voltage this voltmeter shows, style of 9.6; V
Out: 75; V
